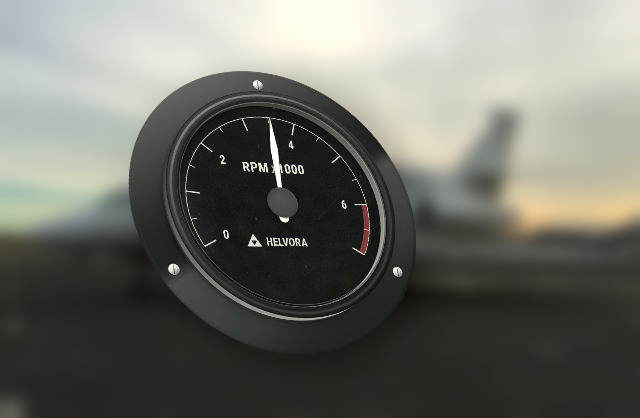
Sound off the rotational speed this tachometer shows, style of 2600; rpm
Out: 3500; rpm
